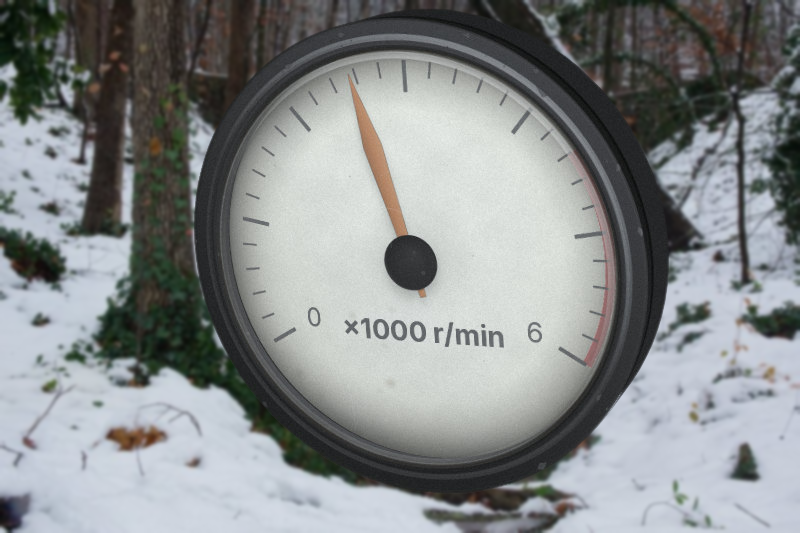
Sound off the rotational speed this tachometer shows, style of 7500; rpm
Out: 2600; rpm
